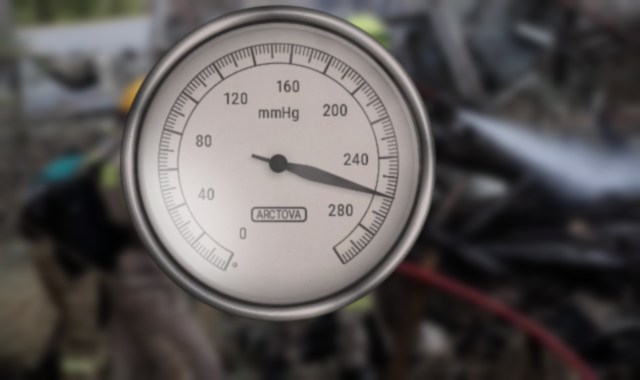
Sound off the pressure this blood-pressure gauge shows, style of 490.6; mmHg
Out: 260; mmHg
